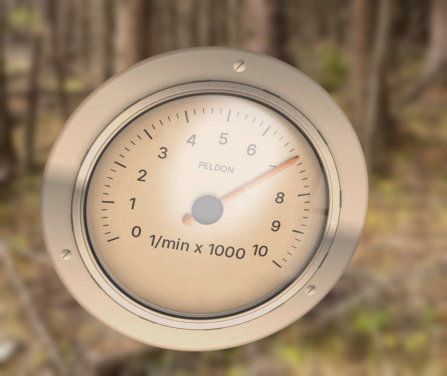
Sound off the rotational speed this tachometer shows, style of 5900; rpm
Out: 7000; rpm
